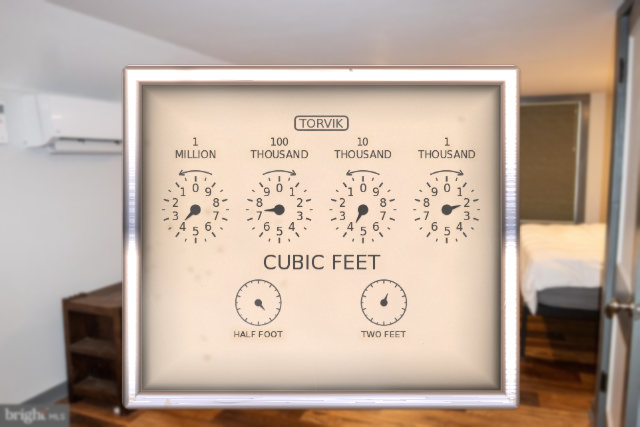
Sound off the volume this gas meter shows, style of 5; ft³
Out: 374200; ft³
